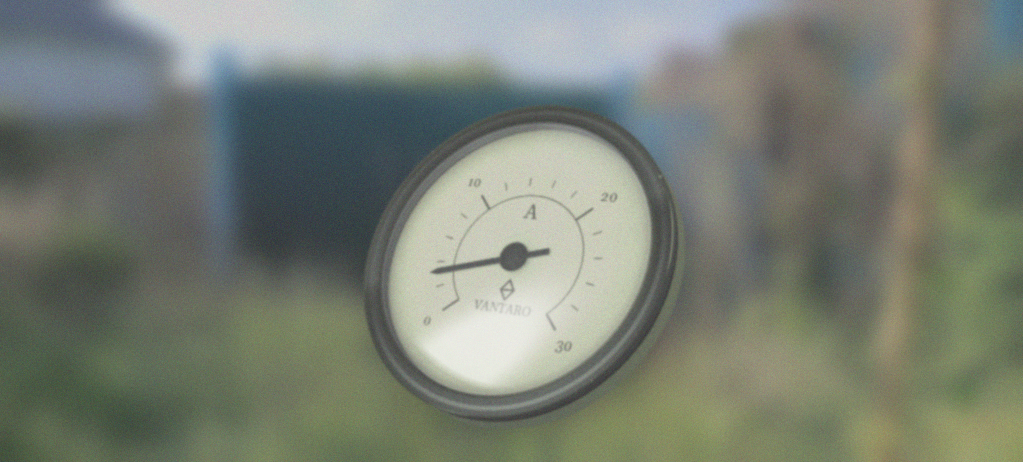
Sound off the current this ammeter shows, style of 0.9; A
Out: 3; A
